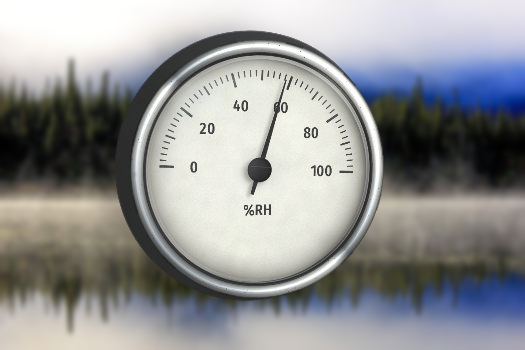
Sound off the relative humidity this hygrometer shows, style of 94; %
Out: 58; %
